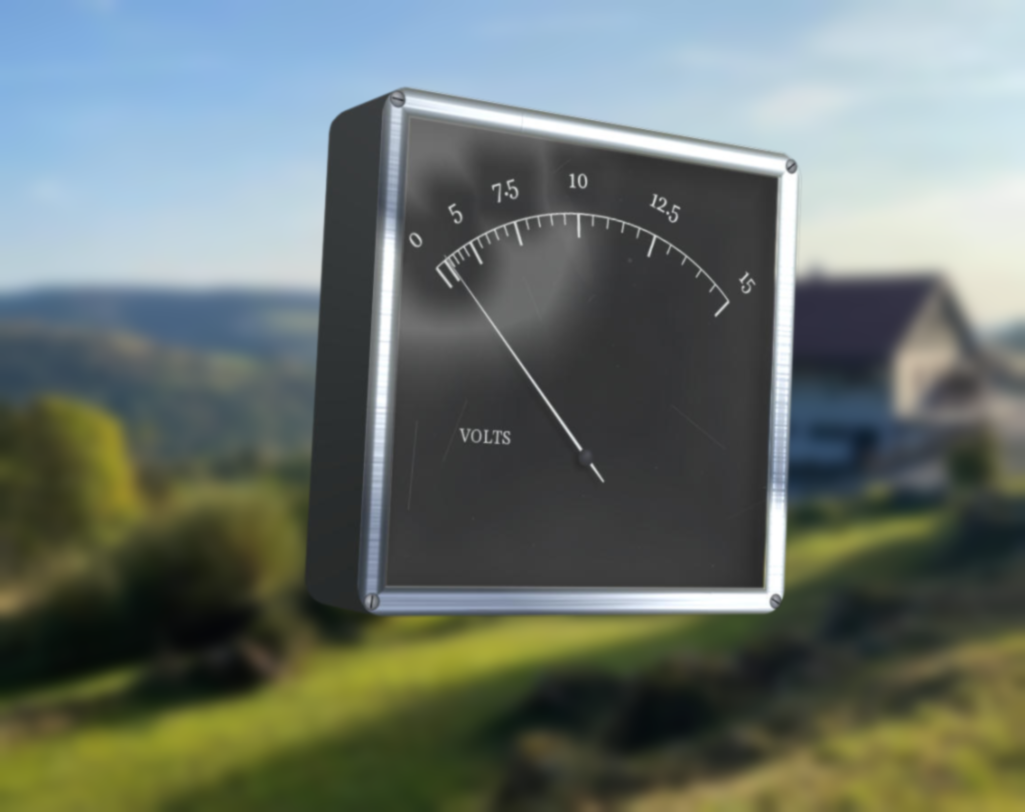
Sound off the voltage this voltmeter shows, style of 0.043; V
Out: 2.5; V
